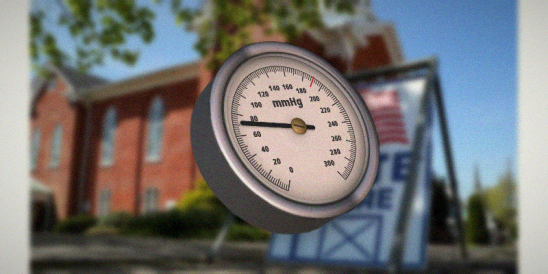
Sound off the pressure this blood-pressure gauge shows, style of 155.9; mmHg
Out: 70; mmHg
